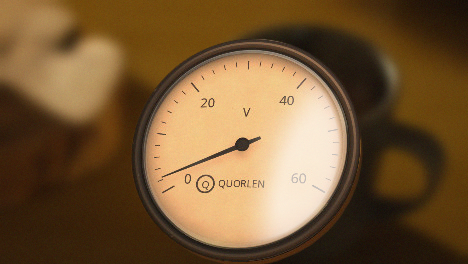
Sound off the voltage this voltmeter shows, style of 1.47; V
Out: 2; V
